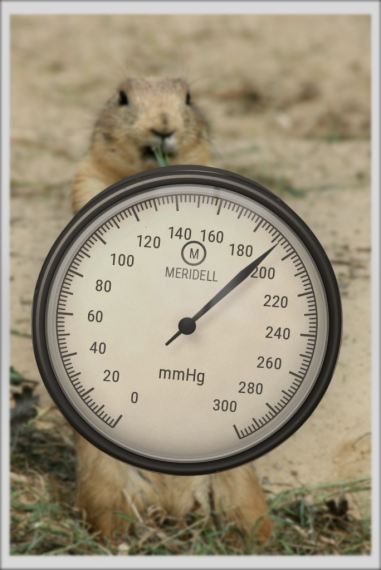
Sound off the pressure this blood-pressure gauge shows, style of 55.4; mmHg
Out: 192; mmHg
